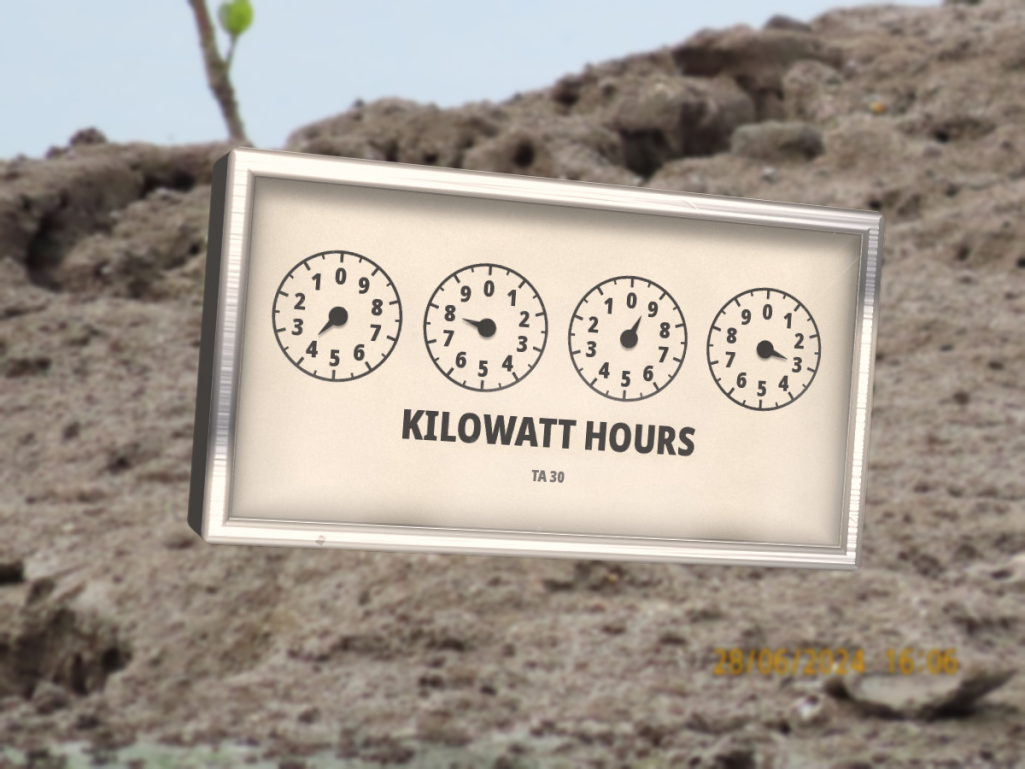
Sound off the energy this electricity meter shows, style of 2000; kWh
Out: 3793; kWh
